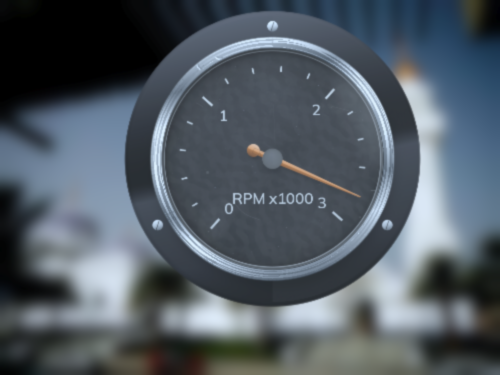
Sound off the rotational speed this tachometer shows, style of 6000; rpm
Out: 2800; rpm
